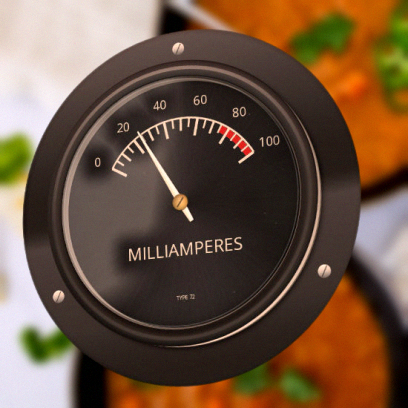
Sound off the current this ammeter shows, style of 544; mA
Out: 25; mA
